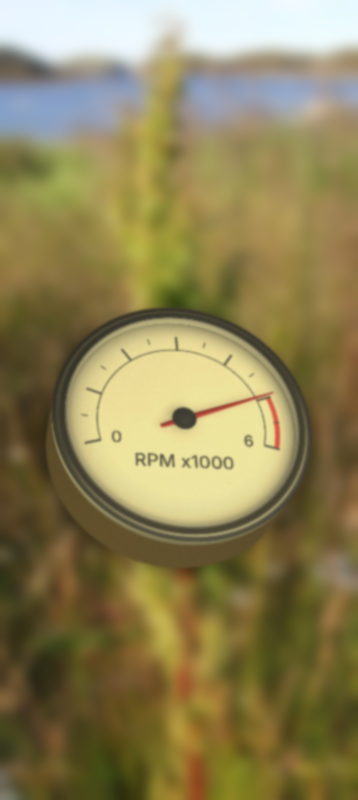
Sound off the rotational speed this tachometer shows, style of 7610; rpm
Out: 5000; rpm
